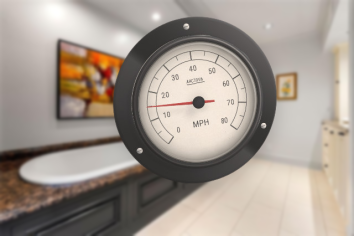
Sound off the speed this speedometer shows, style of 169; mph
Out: 15; mph
